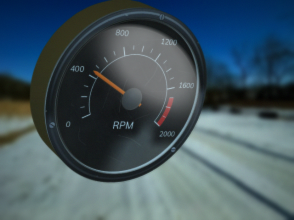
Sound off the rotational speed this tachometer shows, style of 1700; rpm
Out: 450; rpm
